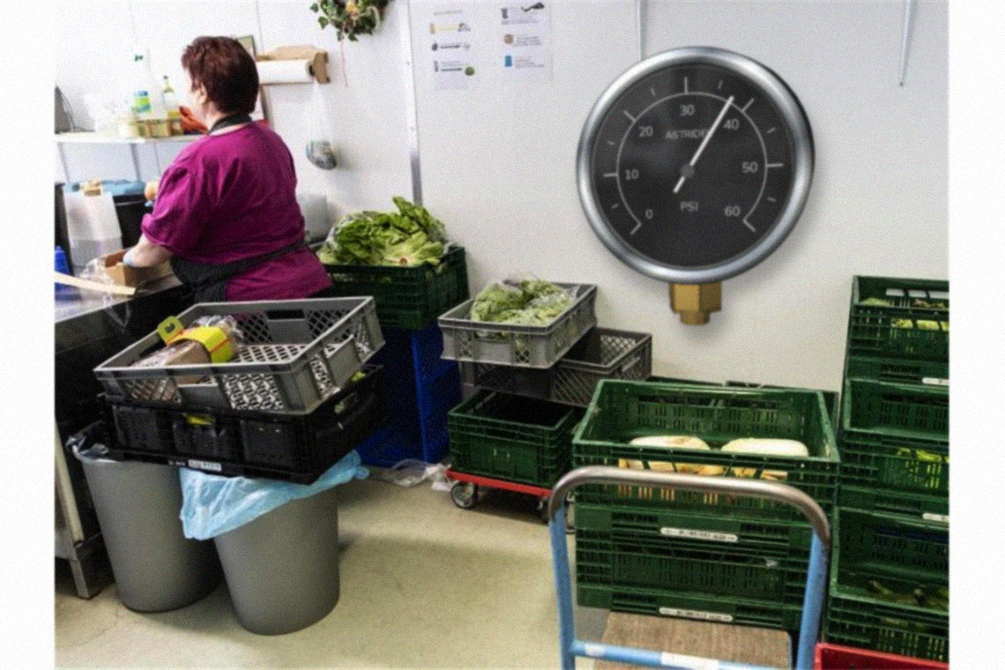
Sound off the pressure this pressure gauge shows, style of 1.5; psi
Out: 37.5; psi
